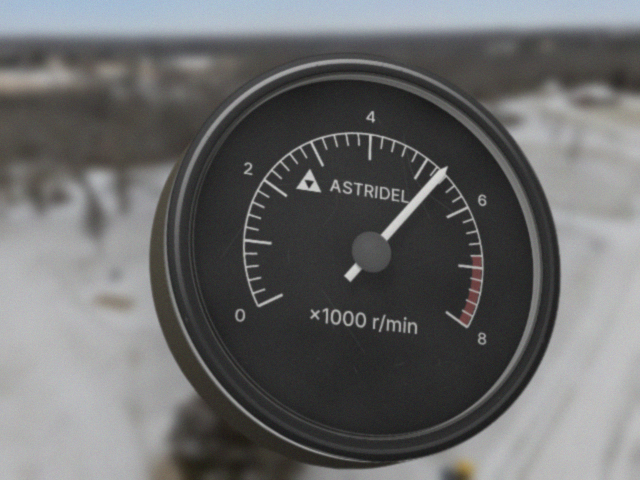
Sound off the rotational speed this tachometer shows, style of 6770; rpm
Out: 5300; rpm
